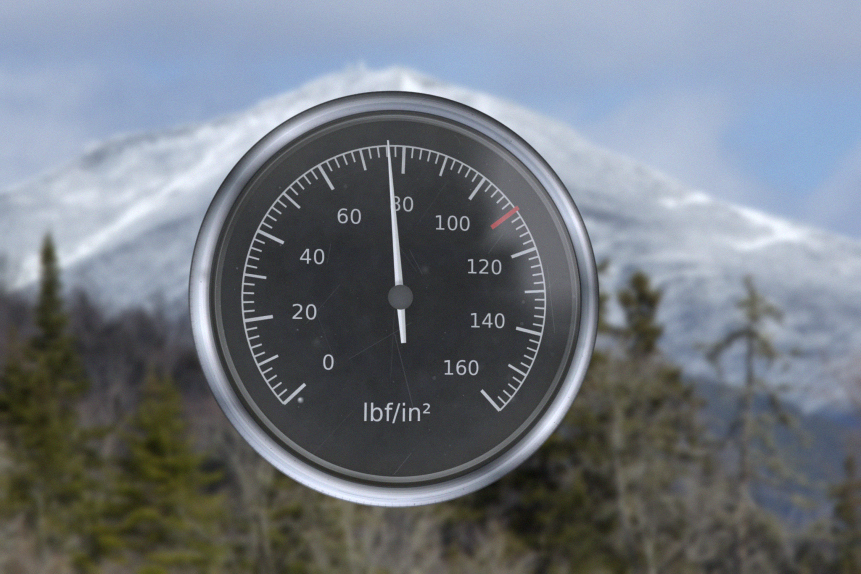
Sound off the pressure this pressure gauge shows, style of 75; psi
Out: 76; psi
